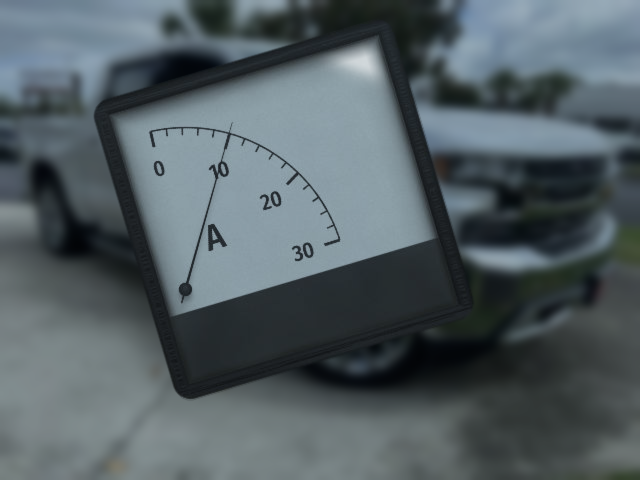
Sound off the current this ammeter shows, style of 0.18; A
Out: 10; A
